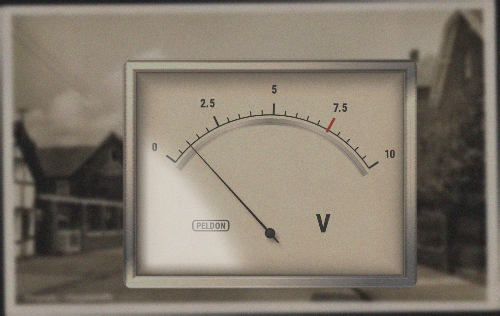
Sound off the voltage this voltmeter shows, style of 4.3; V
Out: 1; V
